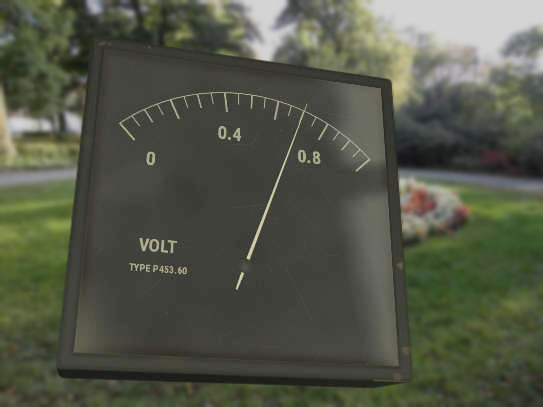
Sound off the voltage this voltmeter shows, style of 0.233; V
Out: 0.7; V
